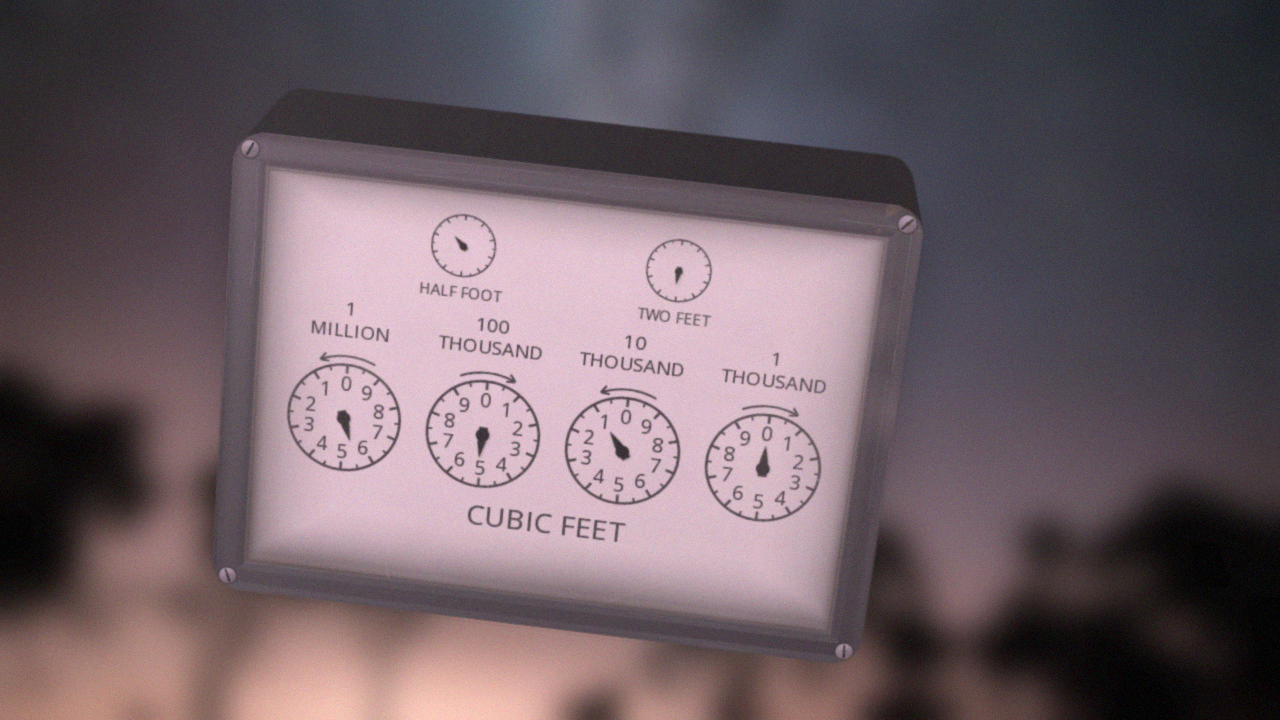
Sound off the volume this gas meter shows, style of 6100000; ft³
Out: 551000; ft³
